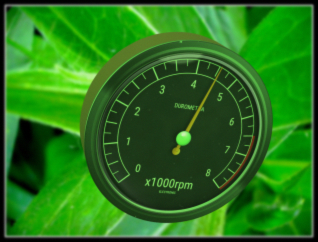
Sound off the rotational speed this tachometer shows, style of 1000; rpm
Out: 4500; rpm
